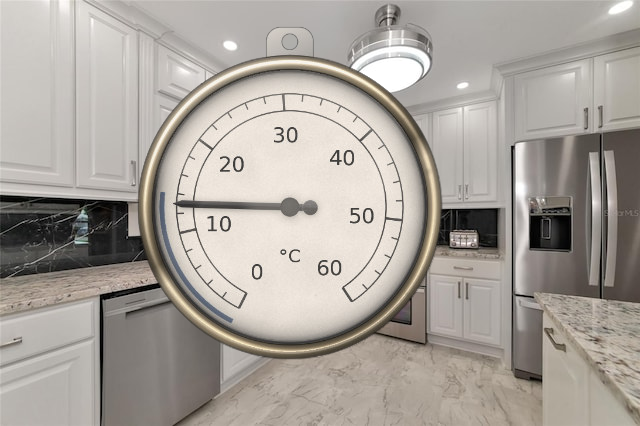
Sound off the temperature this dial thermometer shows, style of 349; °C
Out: 13; °C
